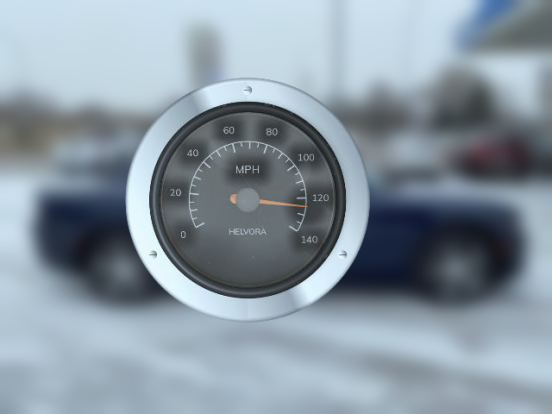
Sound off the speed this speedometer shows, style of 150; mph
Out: 125; mph
